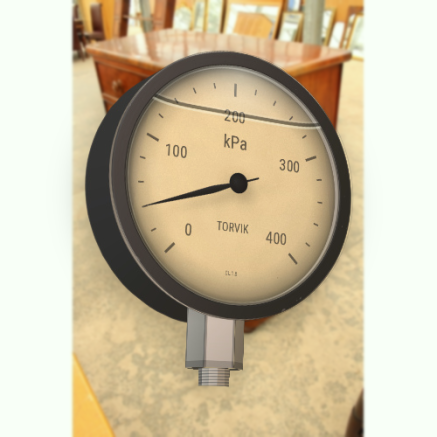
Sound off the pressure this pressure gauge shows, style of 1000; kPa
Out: 40; kPa
